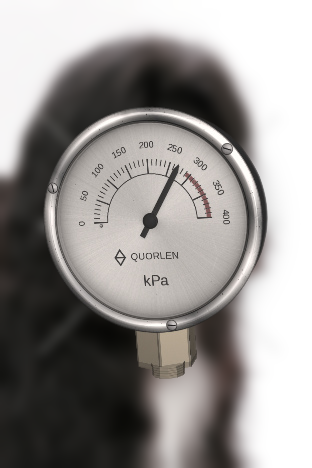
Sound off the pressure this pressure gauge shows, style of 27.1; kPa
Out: 270; kPa
